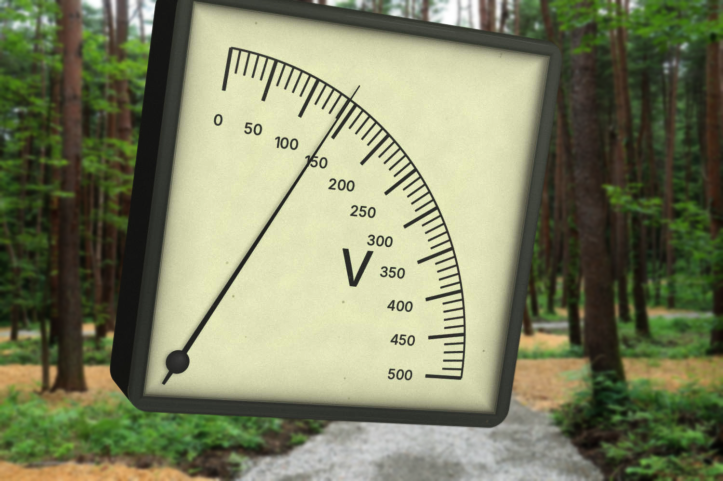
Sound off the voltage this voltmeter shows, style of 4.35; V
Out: 140; V
